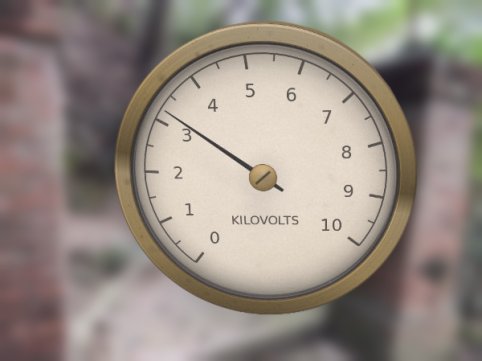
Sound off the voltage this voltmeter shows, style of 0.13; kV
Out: 3.25; kV
